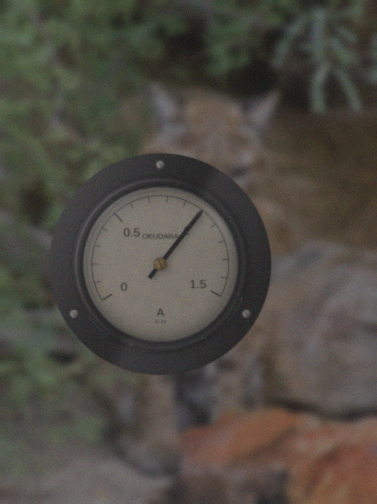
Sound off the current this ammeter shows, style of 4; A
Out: 1; A
